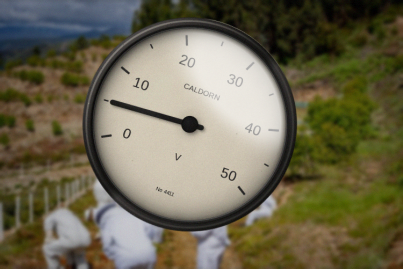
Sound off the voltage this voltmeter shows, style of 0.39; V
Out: 5; V
